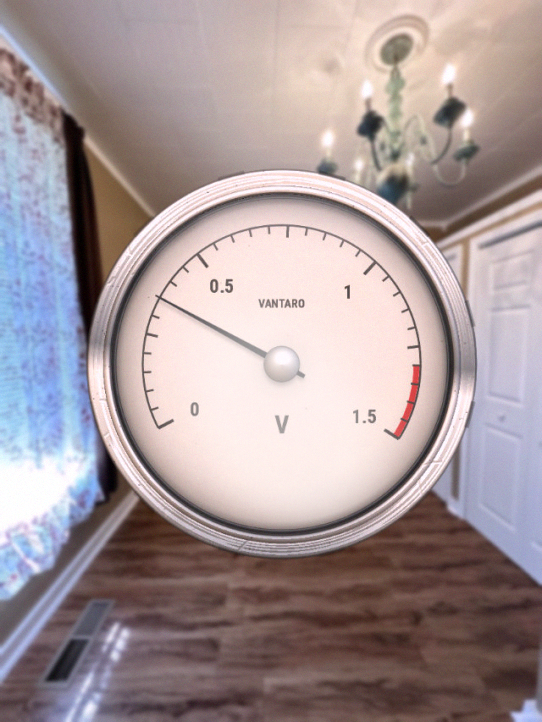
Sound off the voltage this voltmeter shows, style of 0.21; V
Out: 0.35; V
